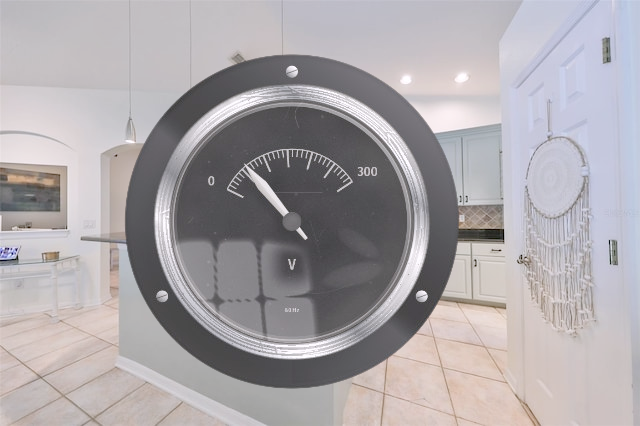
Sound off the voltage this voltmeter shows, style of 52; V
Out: 60; V
